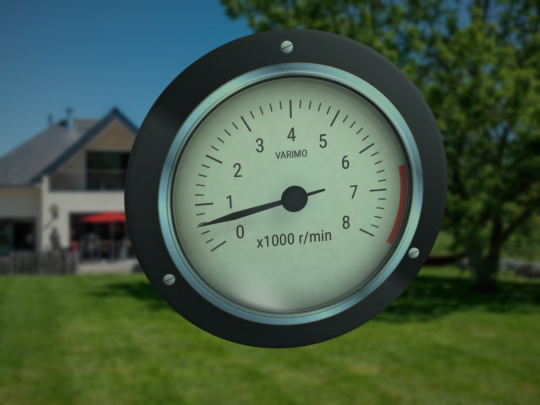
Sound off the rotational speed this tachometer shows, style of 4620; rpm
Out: 600; rpm
